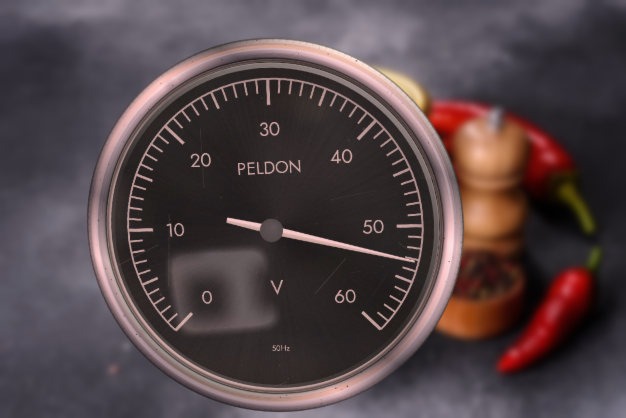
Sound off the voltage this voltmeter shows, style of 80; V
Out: 53; V
